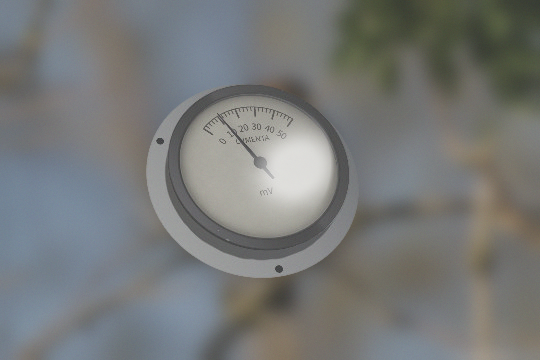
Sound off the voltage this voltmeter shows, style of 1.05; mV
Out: 10; mV
